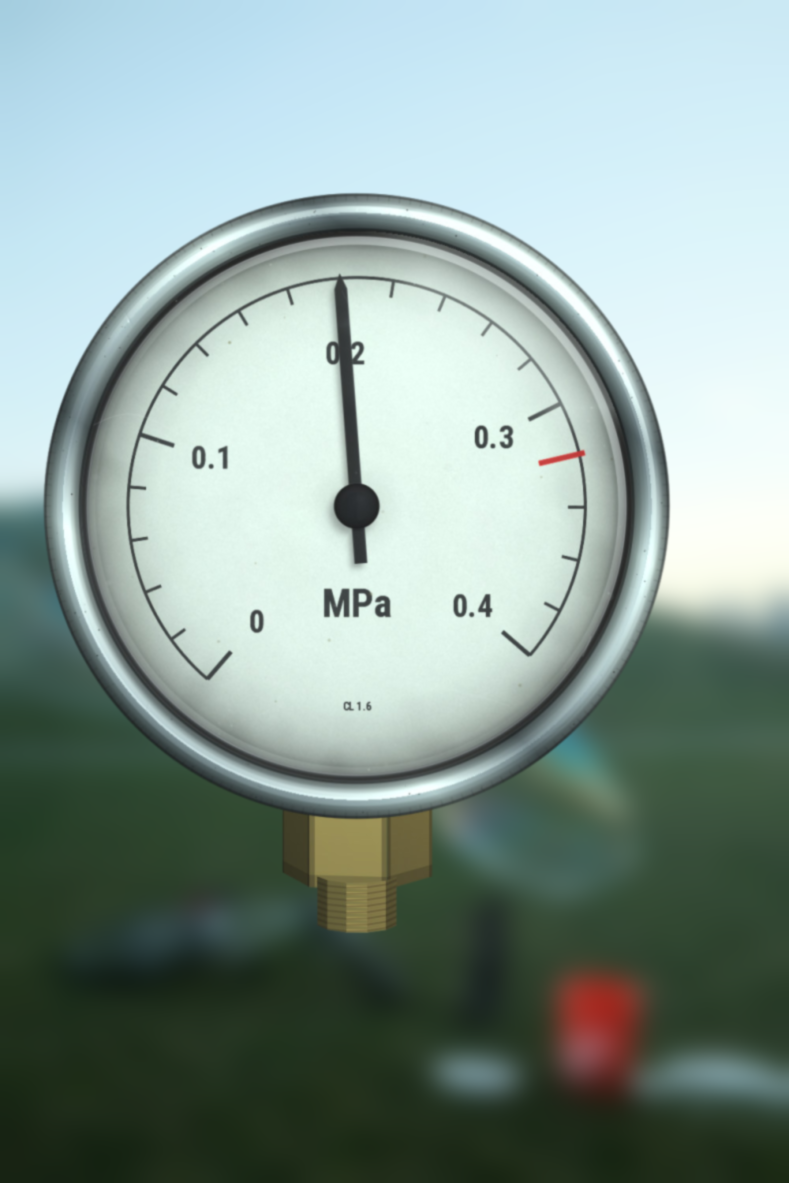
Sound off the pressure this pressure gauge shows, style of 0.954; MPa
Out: 0.2; MPa
